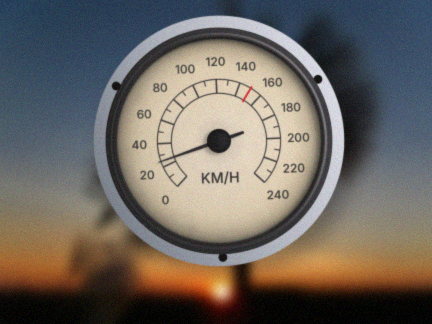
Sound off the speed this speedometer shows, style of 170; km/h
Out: 25; km/h
